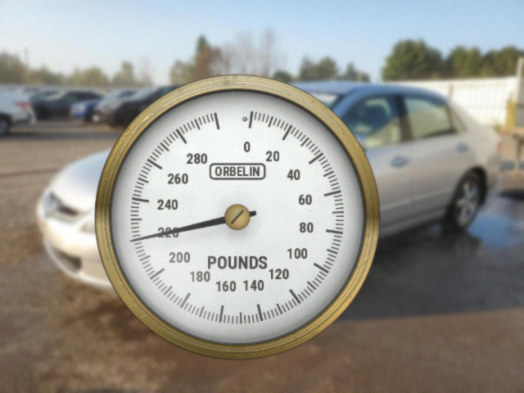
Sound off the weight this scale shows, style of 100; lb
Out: 220; lb
